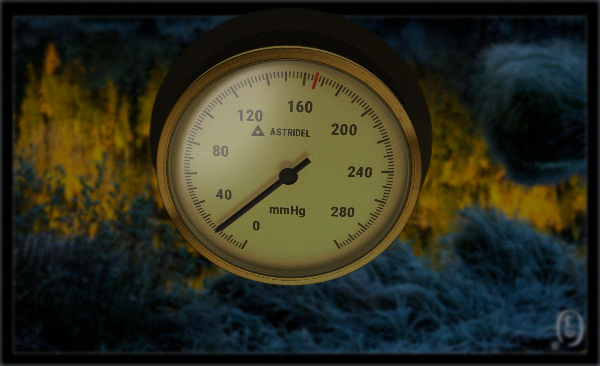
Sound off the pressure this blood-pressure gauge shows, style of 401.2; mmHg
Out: 20; mmHg
